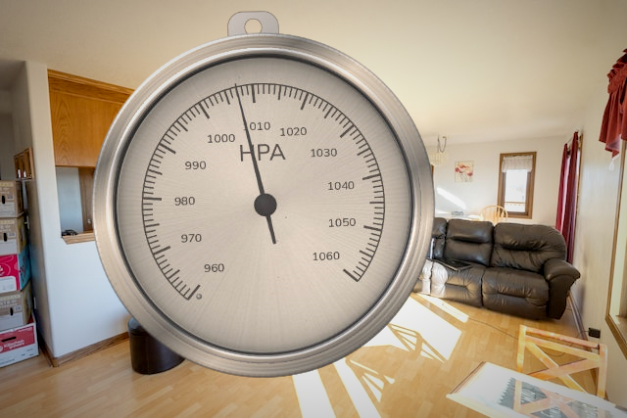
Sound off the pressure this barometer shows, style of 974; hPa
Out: 1007; hPa
